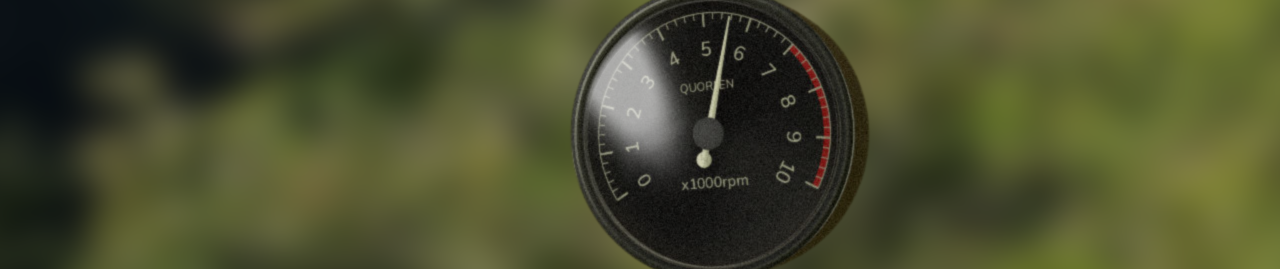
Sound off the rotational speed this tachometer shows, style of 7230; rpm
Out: 5600; rpm
